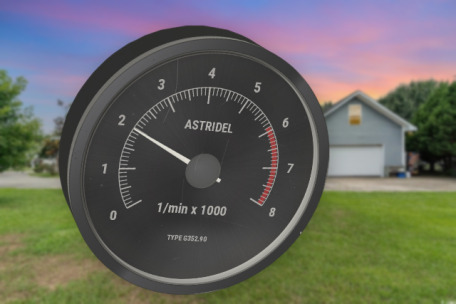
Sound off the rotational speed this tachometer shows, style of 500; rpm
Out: 2000; rpm
